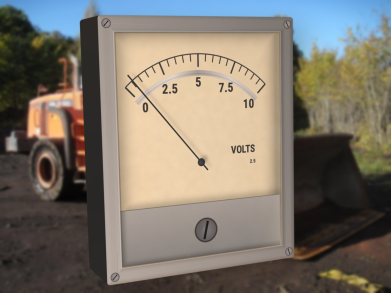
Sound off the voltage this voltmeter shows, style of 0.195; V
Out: 0.5; V
